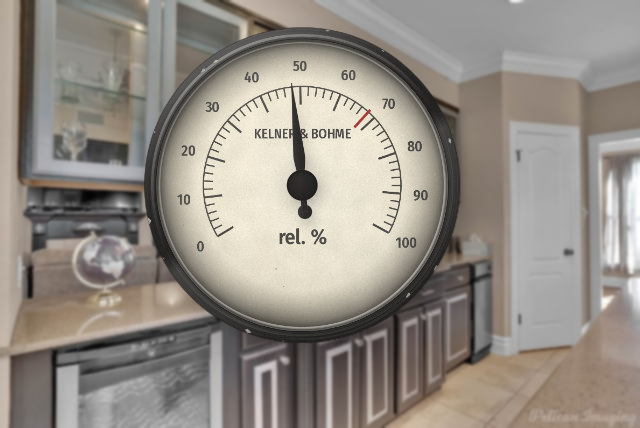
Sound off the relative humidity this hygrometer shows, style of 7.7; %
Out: 48; %
